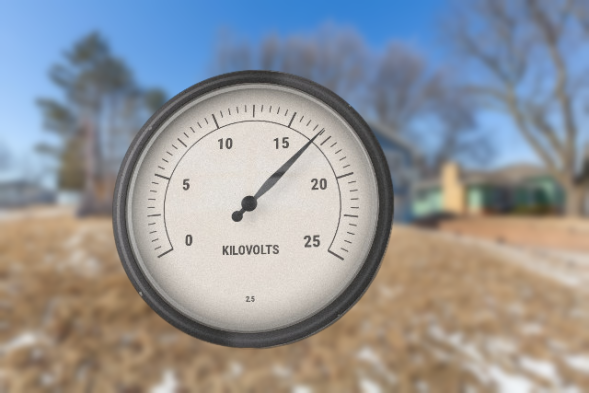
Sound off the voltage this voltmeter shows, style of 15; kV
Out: 17; kV
